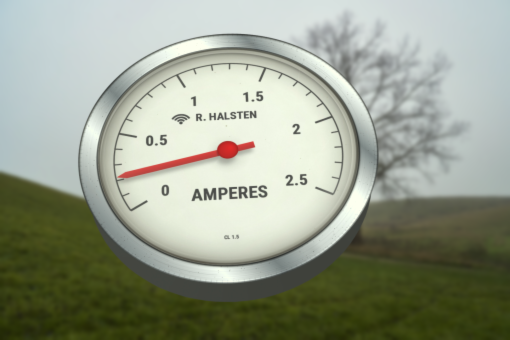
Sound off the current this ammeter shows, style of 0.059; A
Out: 0.2; A
